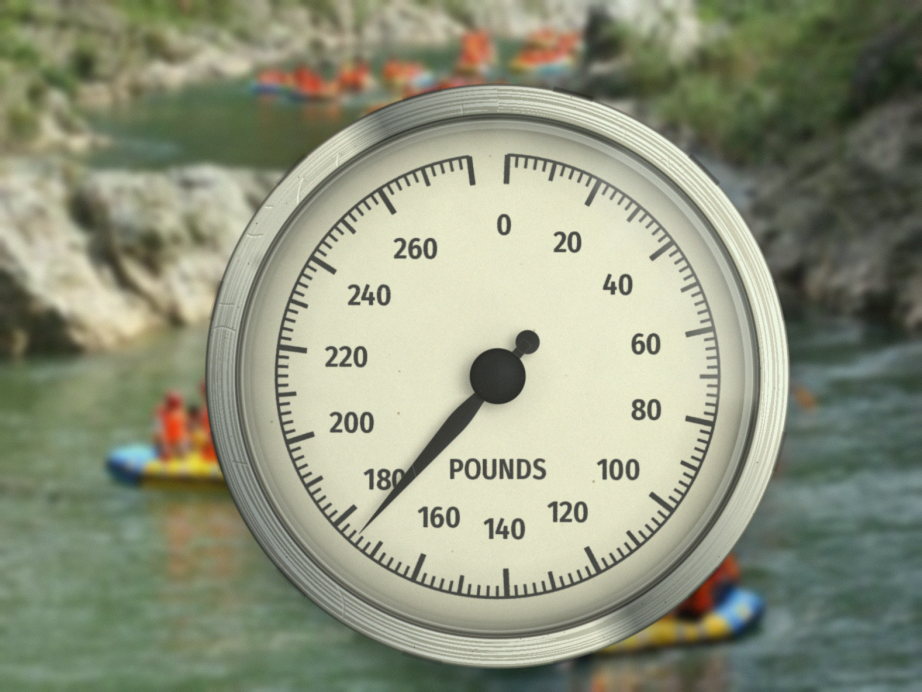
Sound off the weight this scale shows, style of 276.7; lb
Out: 175; lb
